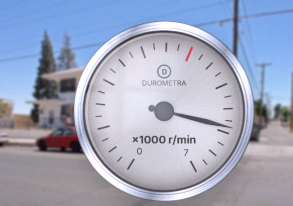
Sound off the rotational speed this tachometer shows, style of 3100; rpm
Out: 5875; rpm
